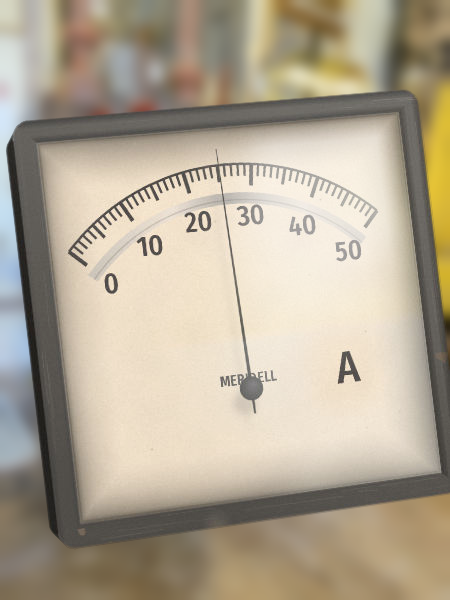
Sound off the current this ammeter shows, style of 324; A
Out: 25; A
